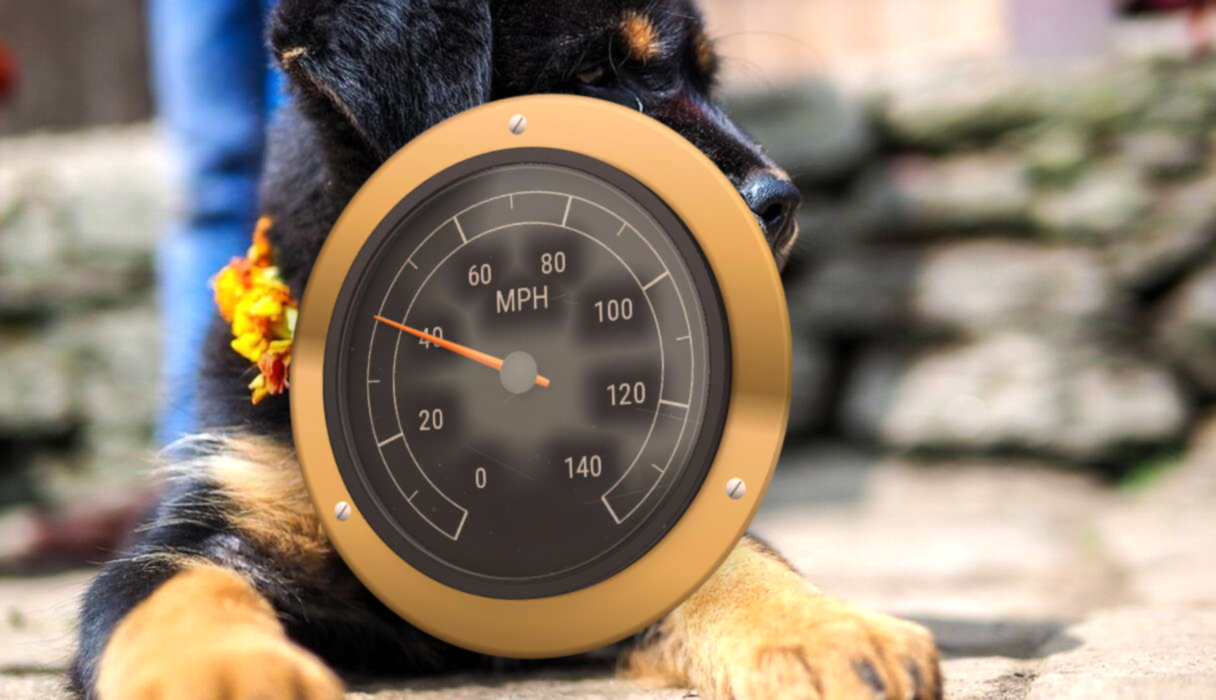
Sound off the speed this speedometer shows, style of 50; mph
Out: 40; mph
